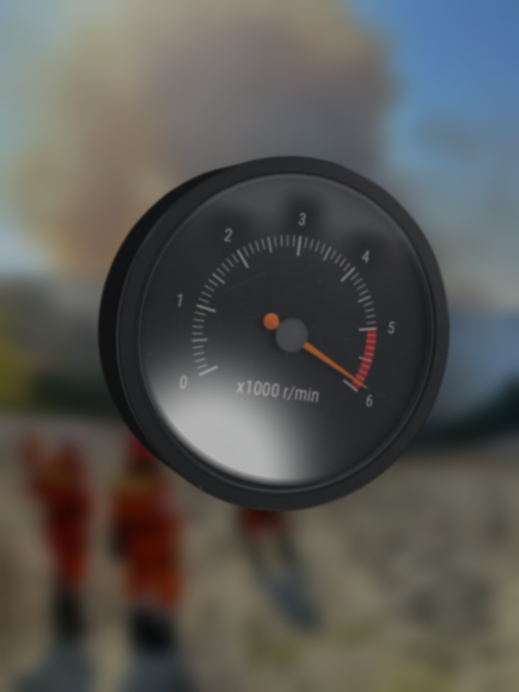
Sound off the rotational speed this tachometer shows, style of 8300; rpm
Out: 5900; rpm
